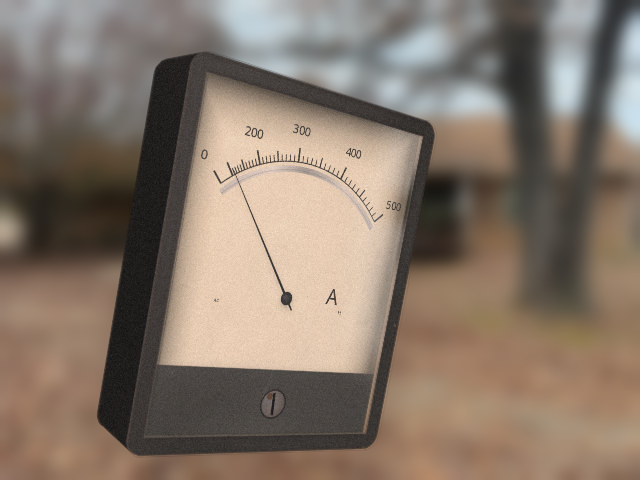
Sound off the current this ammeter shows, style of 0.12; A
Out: 100; A
